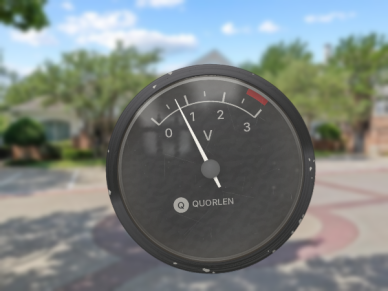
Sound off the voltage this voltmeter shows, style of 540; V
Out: 0.75; V
